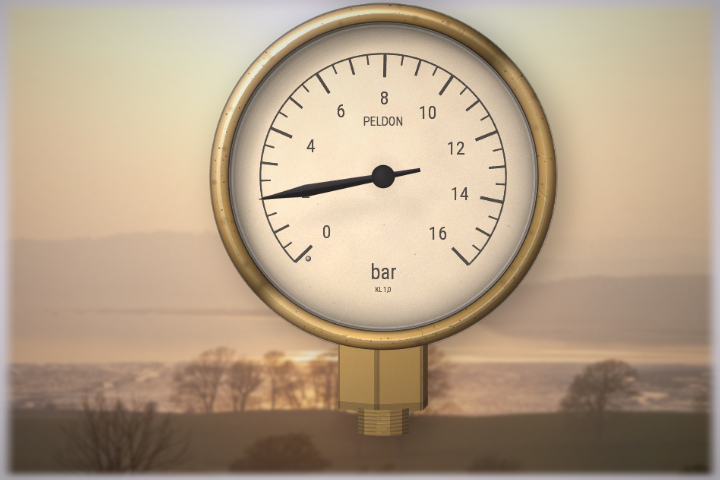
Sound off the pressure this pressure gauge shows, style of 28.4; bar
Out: 2; bar
